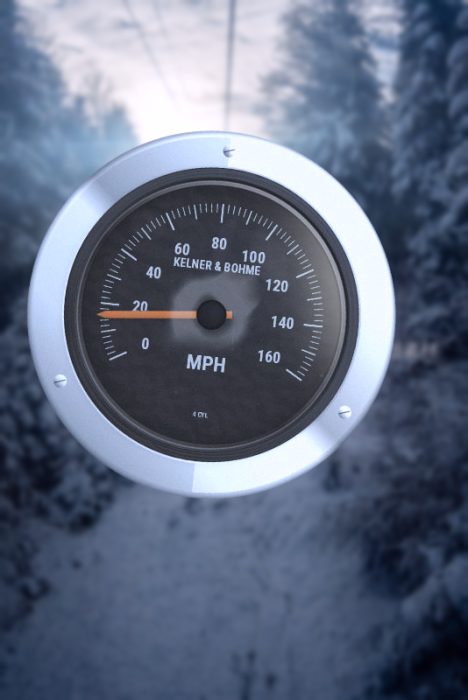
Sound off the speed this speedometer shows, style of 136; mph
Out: 16; mph
